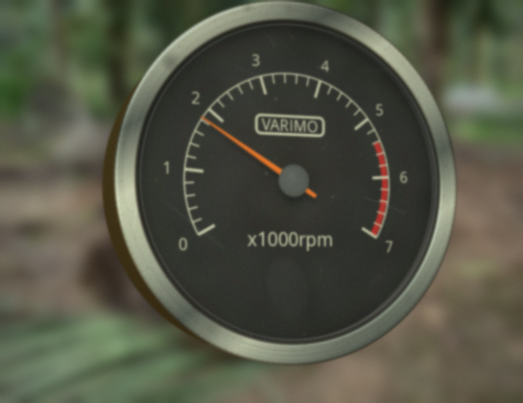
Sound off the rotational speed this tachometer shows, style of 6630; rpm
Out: 1800; rpm
